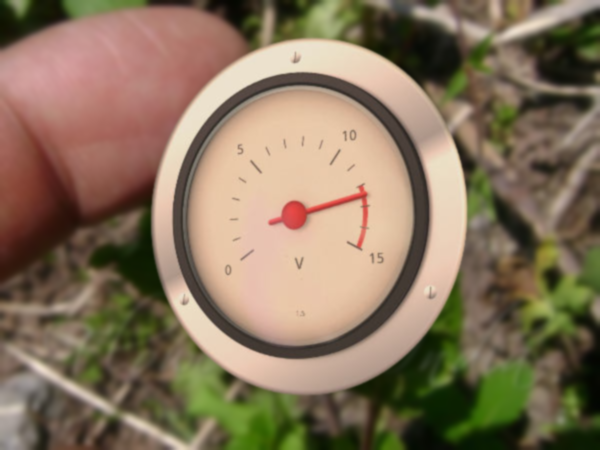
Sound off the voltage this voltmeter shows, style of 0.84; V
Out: 12.5; V
